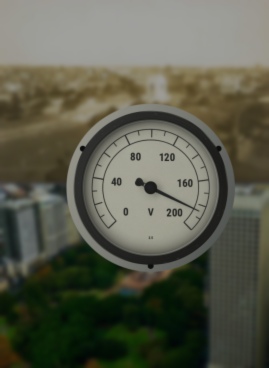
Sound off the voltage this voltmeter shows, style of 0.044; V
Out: 185; V
